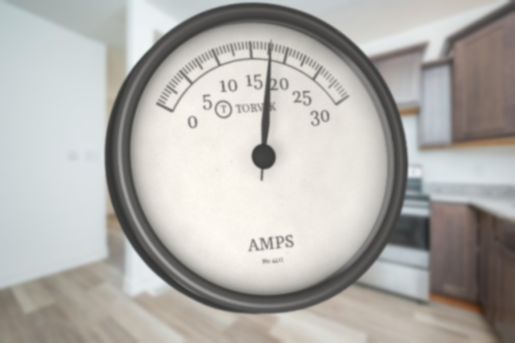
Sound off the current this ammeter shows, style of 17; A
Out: 17.5; A
